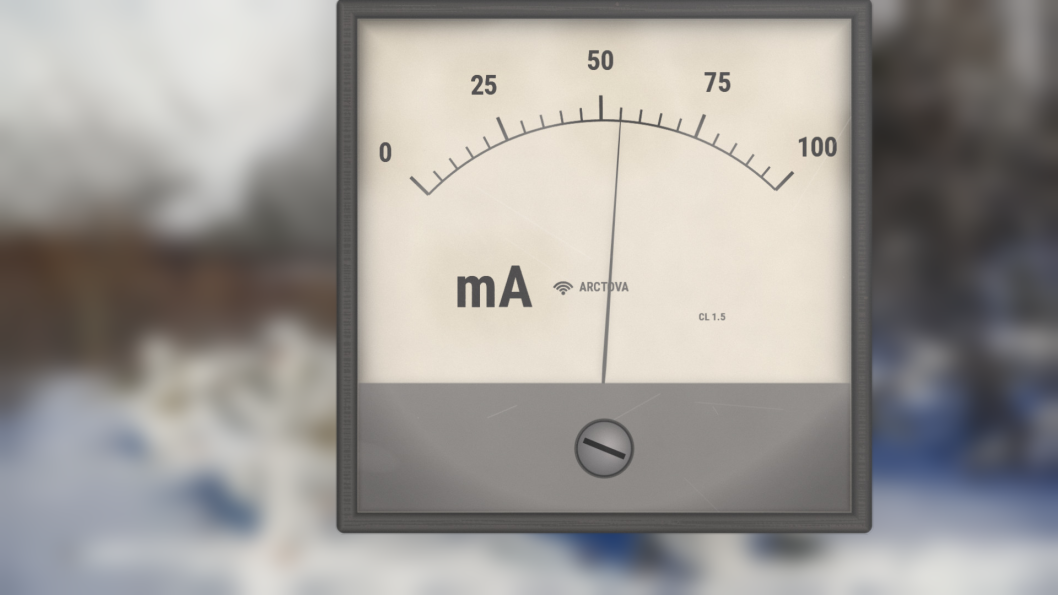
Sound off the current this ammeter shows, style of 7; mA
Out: 55; mA
